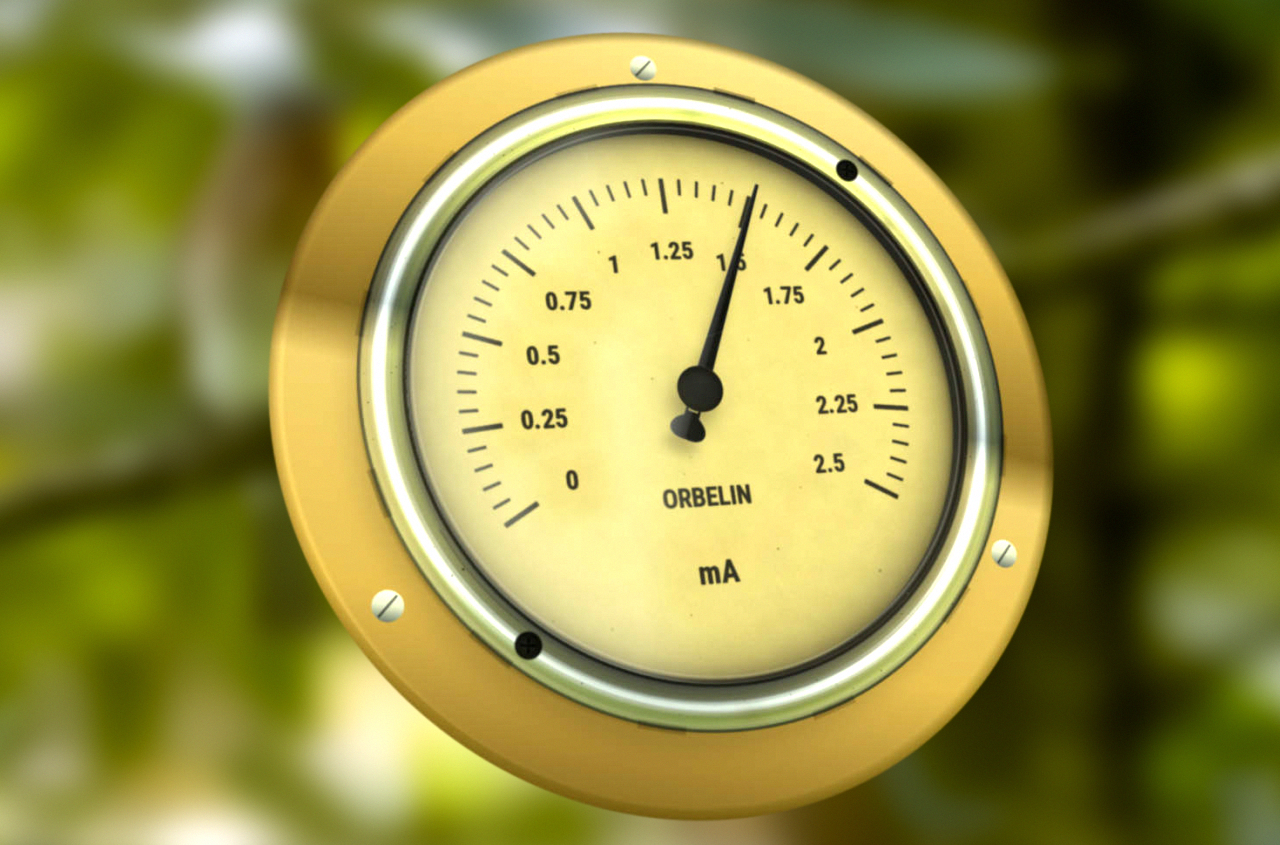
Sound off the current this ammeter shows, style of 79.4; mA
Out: 1.5; mA
